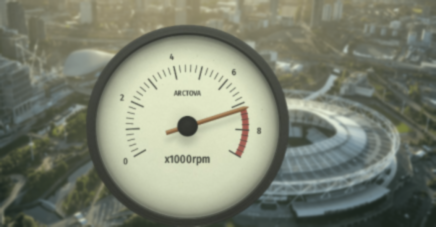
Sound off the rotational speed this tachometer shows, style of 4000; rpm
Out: 7200; rpm
